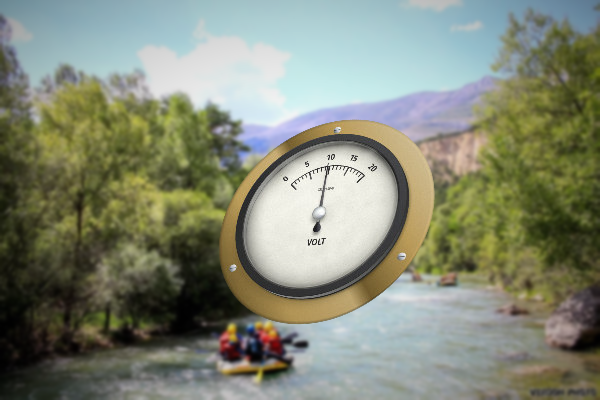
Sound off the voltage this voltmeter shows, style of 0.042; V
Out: 10; V
